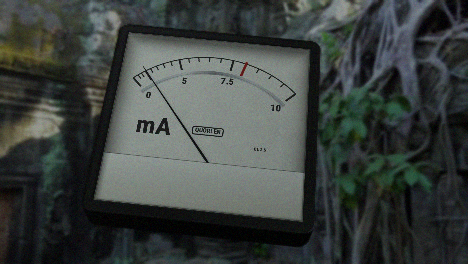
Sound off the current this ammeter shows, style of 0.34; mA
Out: 2.5; mA
